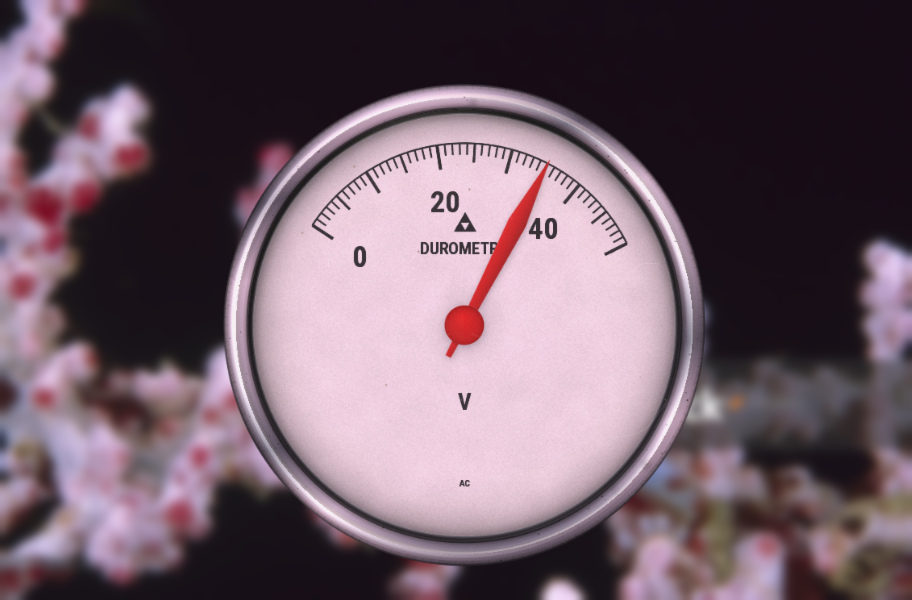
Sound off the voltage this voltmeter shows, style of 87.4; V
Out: 35; V
